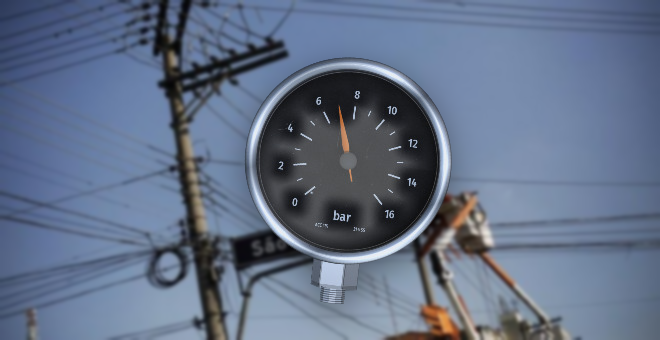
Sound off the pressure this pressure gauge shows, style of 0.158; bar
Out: 7; bar
